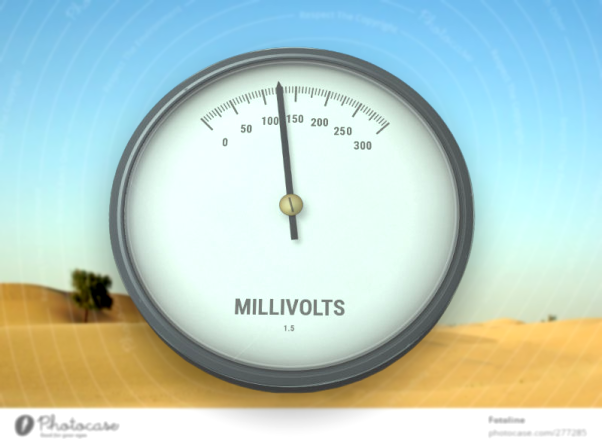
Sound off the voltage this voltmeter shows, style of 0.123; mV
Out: 125; mV
